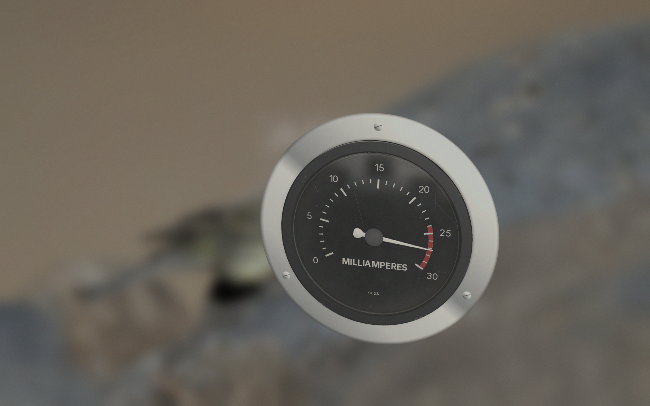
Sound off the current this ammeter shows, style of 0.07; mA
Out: 27; mA
